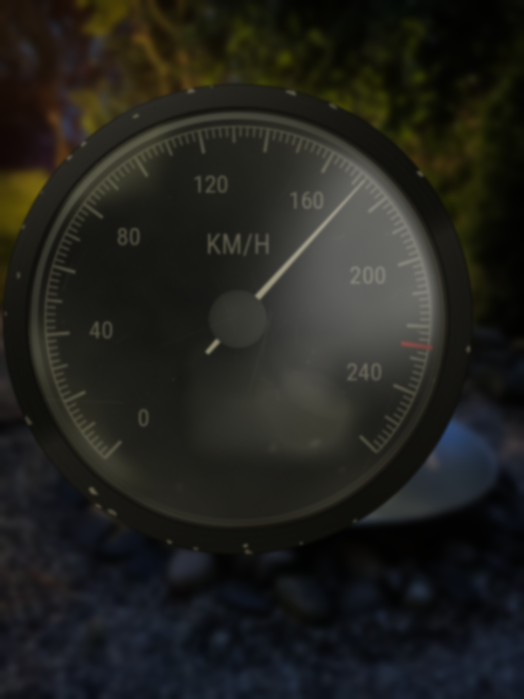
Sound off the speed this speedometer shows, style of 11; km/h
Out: 172; km/h
